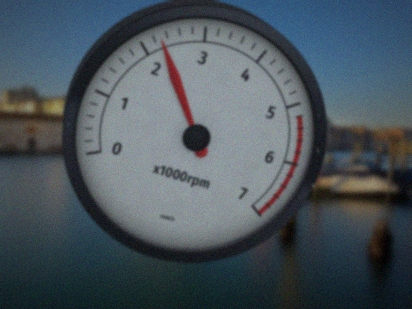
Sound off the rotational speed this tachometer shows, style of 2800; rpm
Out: 2300; rpm
